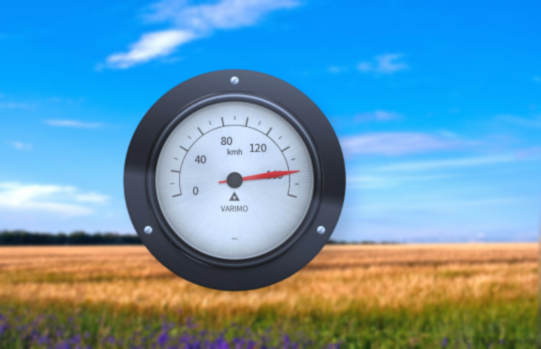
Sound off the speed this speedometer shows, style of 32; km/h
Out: 160; km/h
